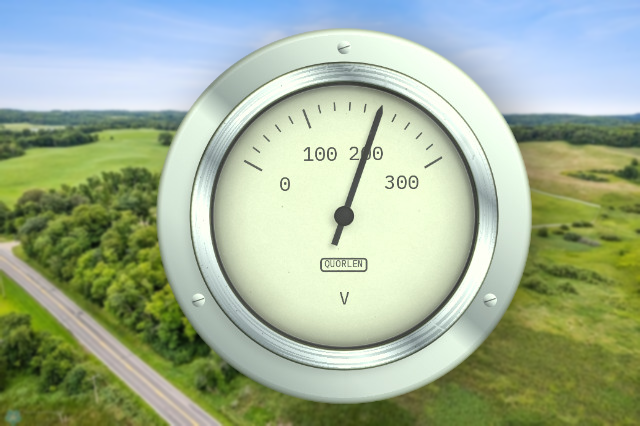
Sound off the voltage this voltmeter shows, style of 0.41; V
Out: 200; V
